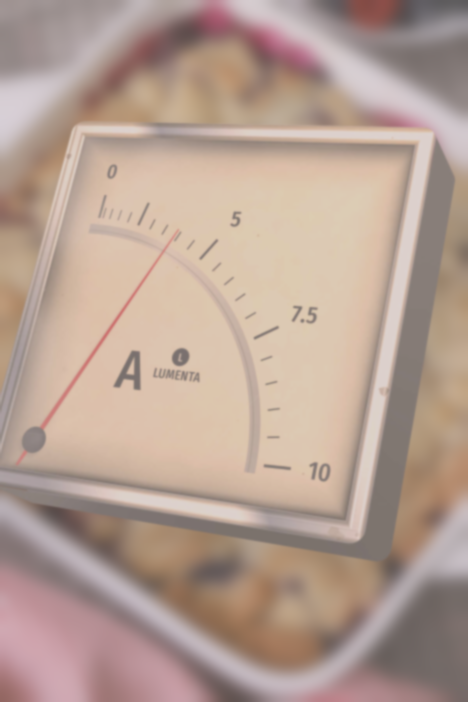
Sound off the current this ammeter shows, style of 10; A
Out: 4; A
